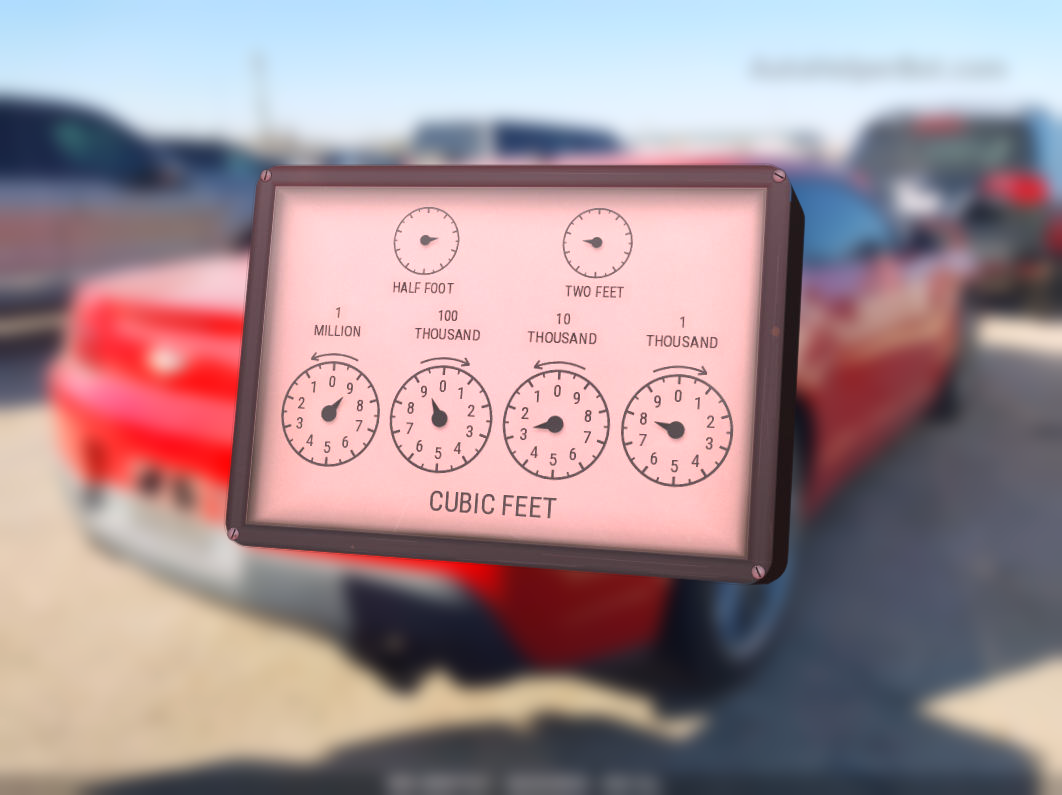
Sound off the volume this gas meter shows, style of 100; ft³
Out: 892800; ft³
